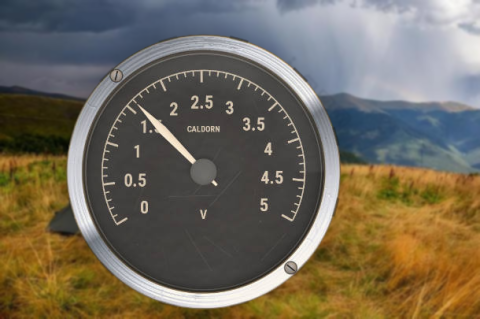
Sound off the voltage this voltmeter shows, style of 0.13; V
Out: 1.6; V
